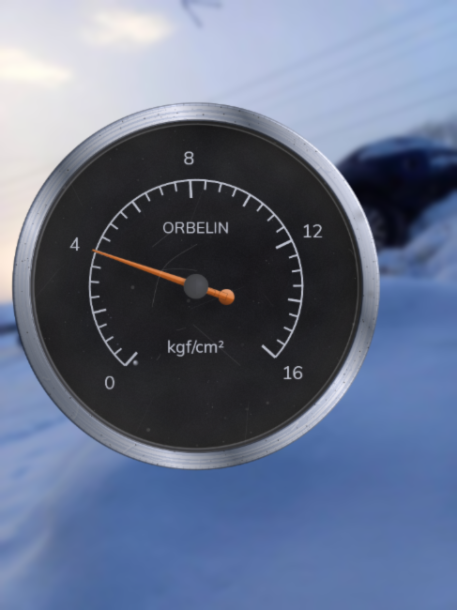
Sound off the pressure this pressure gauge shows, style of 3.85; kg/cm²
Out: 4; kg/cm²
